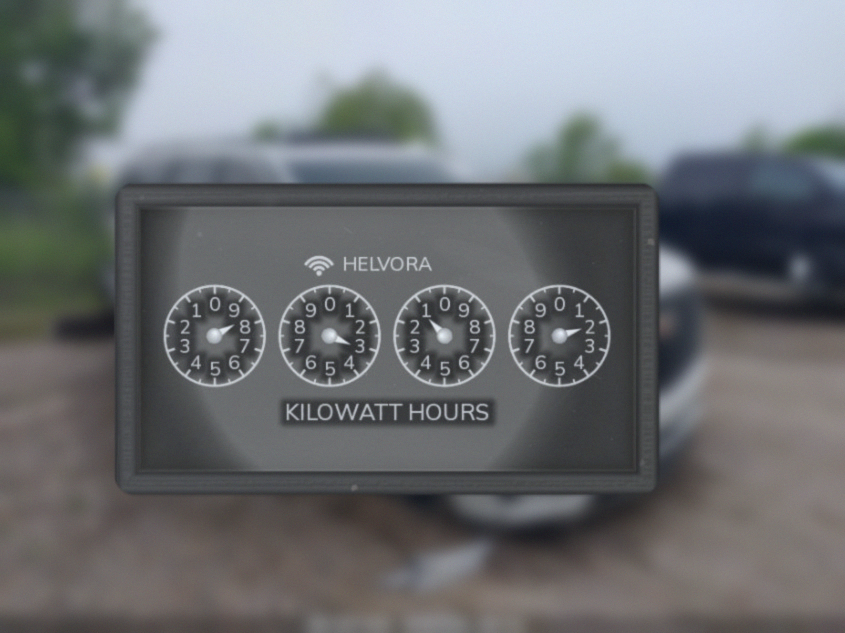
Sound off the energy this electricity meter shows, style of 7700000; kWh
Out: 8312; kWh
